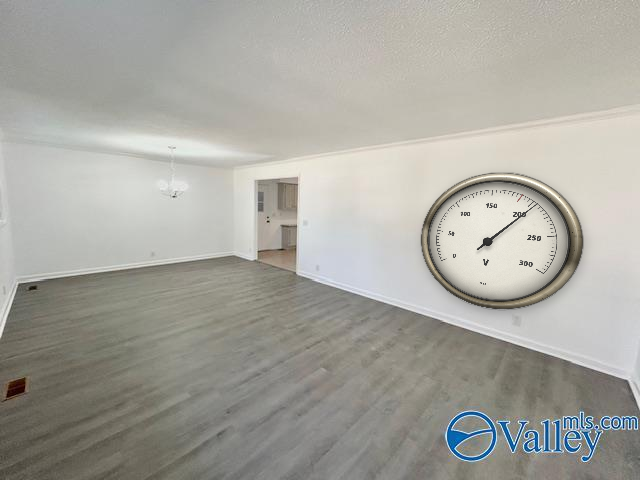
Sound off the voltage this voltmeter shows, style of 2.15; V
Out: 205; V
